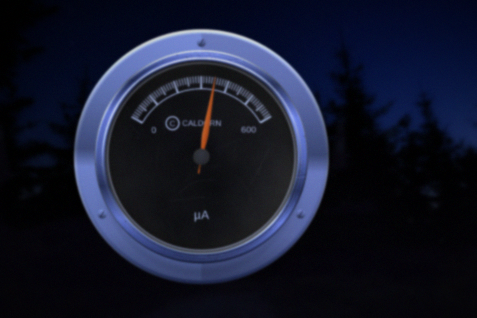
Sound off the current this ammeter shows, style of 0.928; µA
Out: 350; µA
